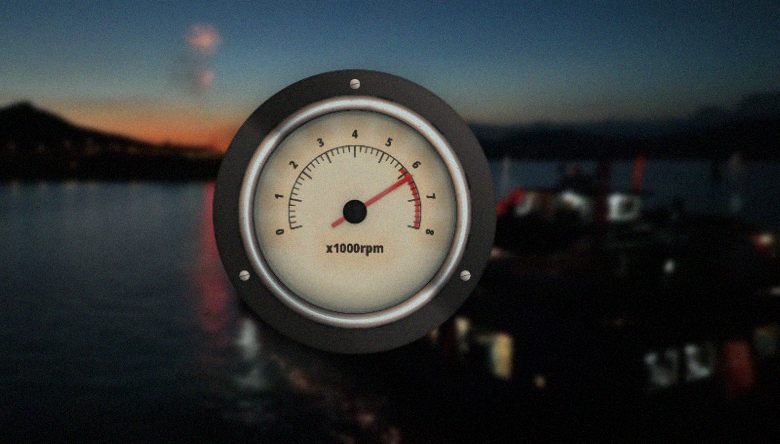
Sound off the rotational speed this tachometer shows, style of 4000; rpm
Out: 6200; rpm
